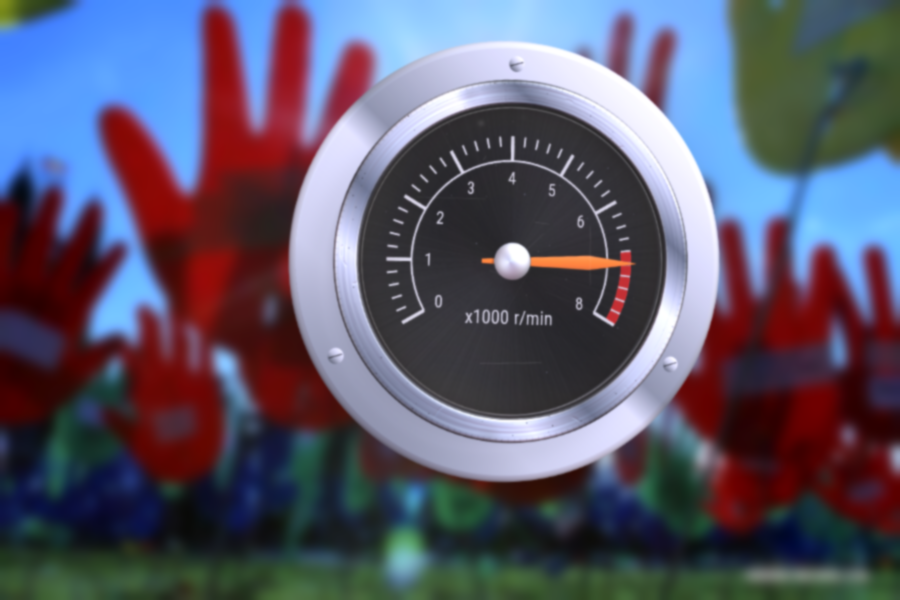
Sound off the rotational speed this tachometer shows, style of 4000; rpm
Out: 7000; rpm
